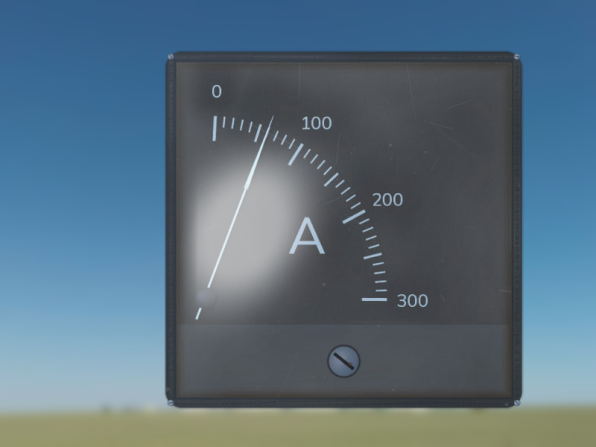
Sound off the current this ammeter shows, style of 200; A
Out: 60; A
